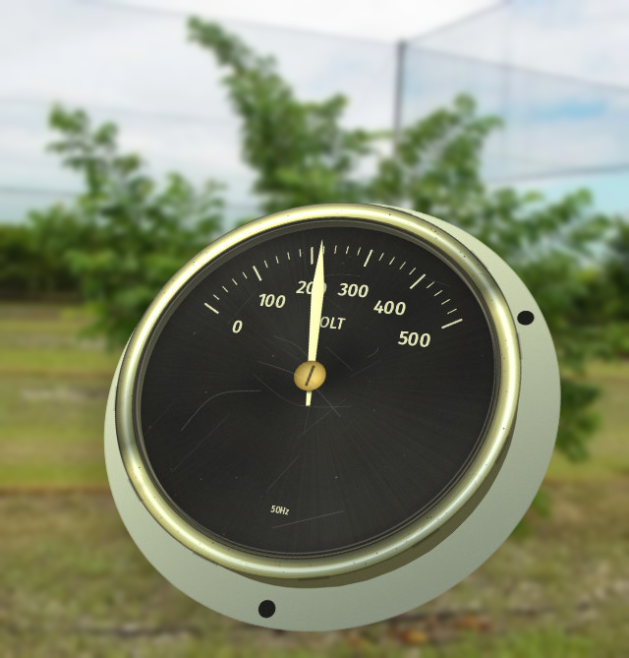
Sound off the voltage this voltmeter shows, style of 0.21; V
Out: 220; V
